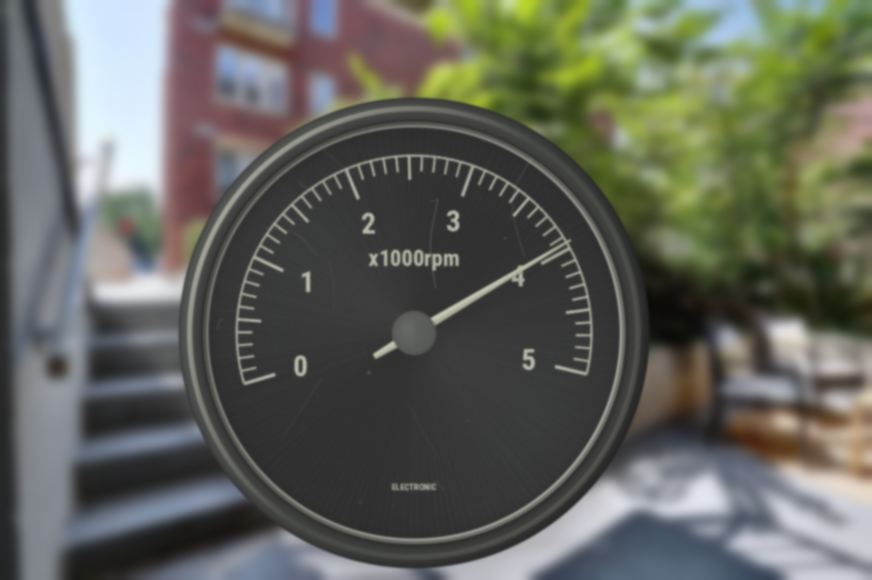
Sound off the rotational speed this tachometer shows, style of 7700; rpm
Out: 3950; rpm
